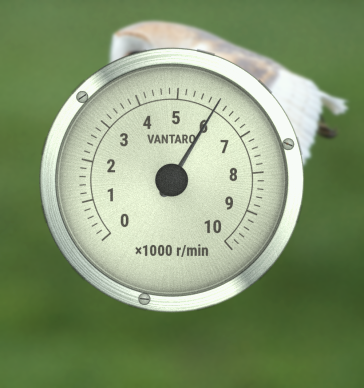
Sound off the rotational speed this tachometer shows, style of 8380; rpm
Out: 6000; rpm
